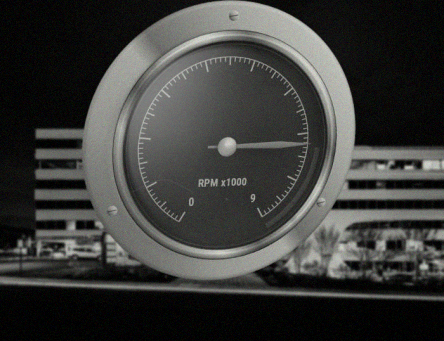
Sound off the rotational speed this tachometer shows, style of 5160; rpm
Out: 7200; rpm
